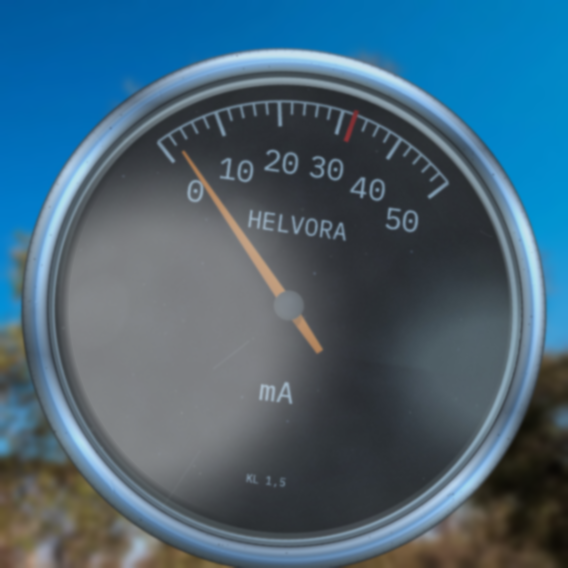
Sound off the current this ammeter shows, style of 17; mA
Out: 2; mA
